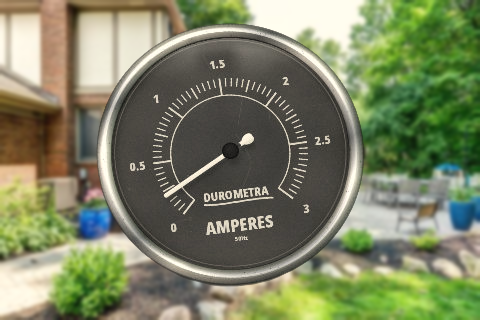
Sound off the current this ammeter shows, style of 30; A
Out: 0.2; A
